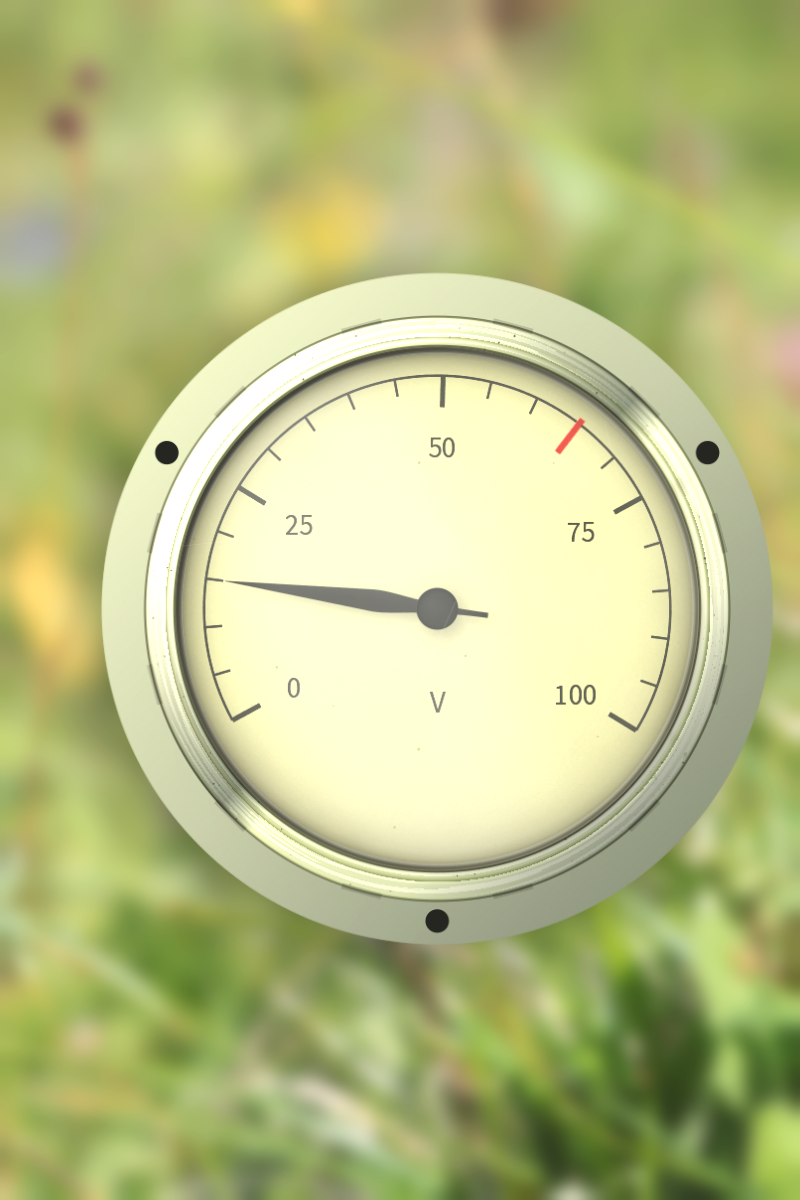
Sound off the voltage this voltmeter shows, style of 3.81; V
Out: 15; V
